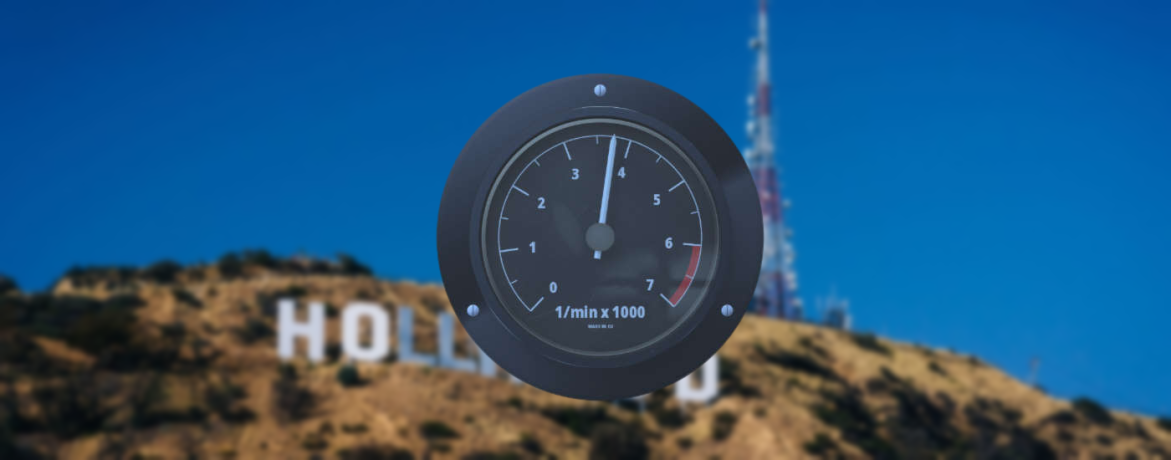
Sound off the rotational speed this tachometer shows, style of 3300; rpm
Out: 3750; rpm
